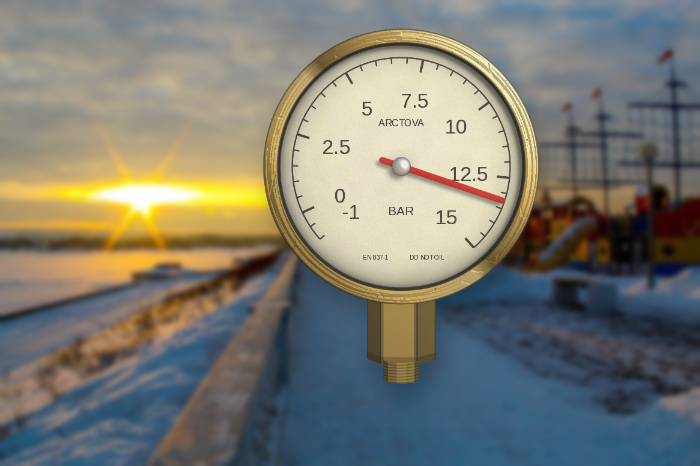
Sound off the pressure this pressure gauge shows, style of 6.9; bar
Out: 13.25; bar
